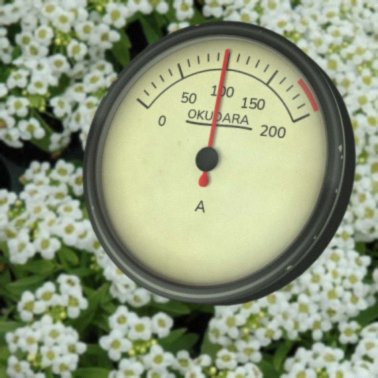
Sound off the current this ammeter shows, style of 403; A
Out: 100; A
